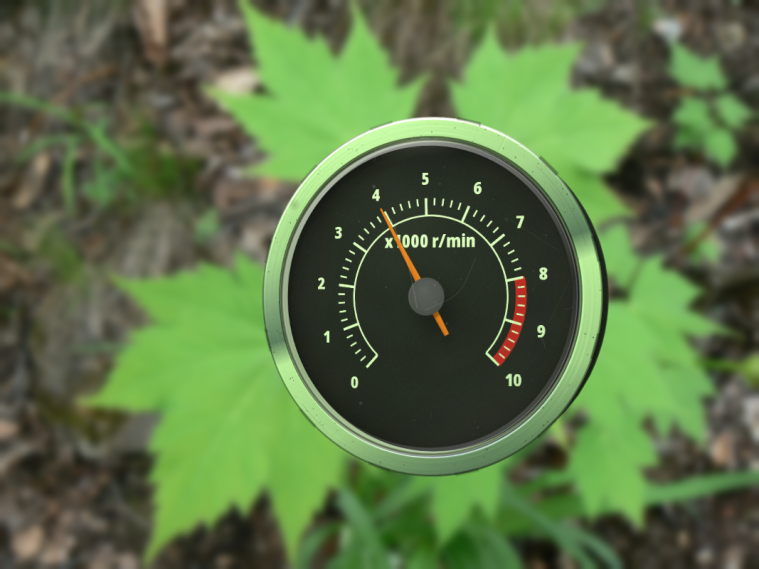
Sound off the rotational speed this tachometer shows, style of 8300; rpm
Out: 4000; rpm
